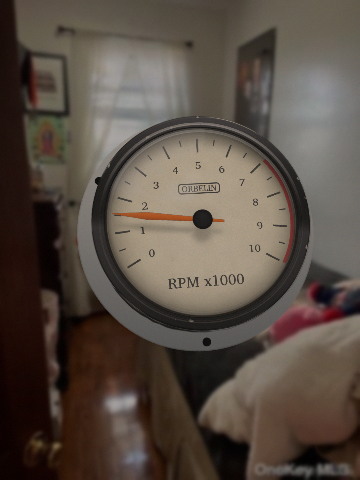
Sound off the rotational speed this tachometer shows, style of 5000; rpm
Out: 1500; rpm
